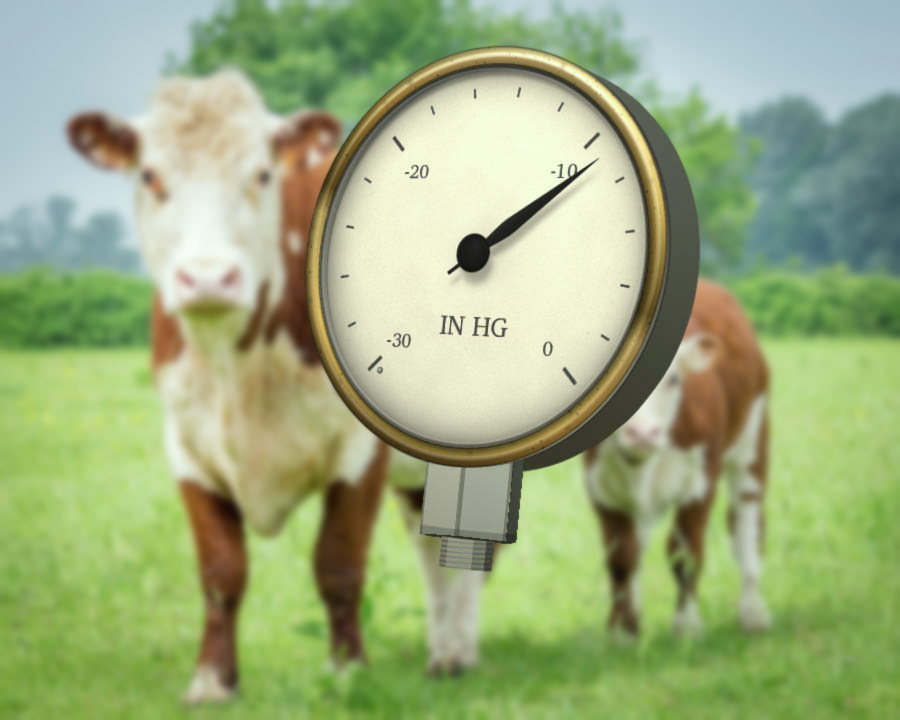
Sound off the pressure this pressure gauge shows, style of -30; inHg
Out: -9; inHg
